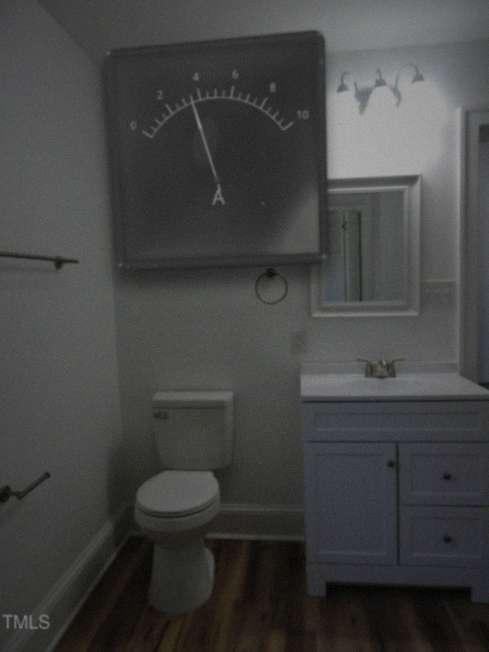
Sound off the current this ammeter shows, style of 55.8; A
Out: 3.5; A
